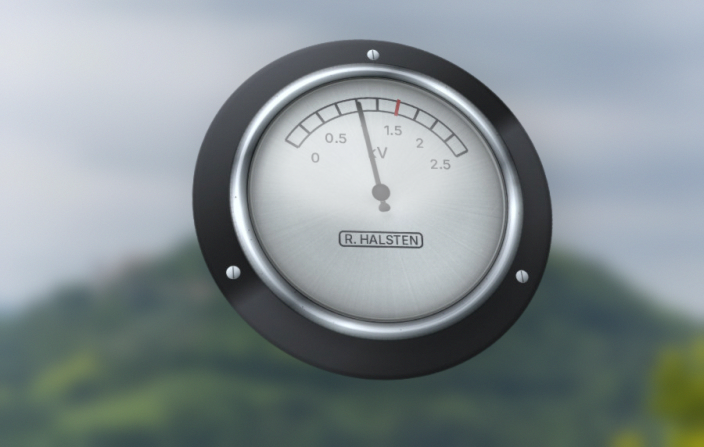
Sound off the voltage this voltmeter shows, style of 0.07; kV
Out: 1; kV
